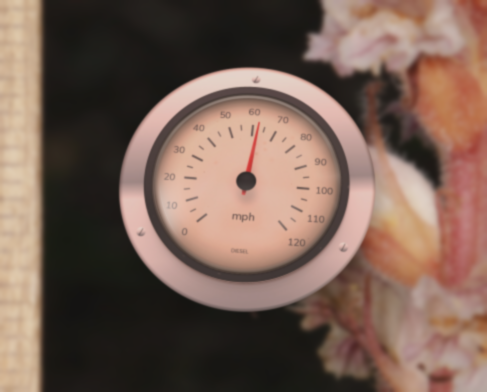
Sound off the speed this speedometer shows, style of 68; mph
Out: 62.5; mph
